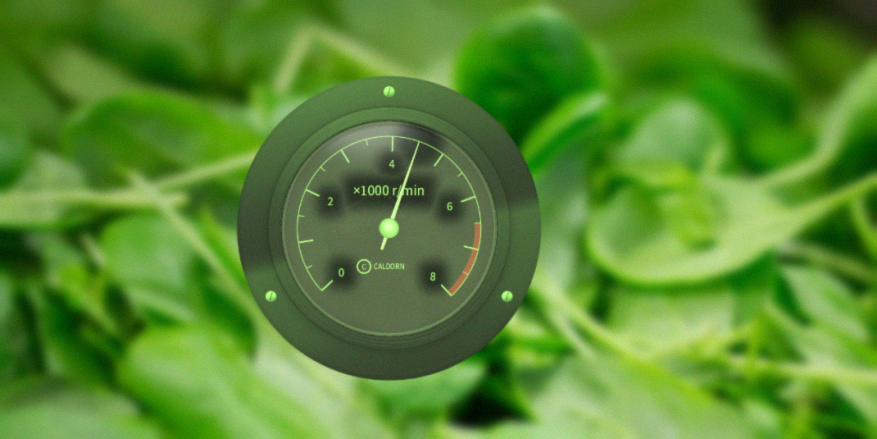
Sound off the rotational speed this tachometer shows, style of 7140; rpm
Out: 4500; rpm
